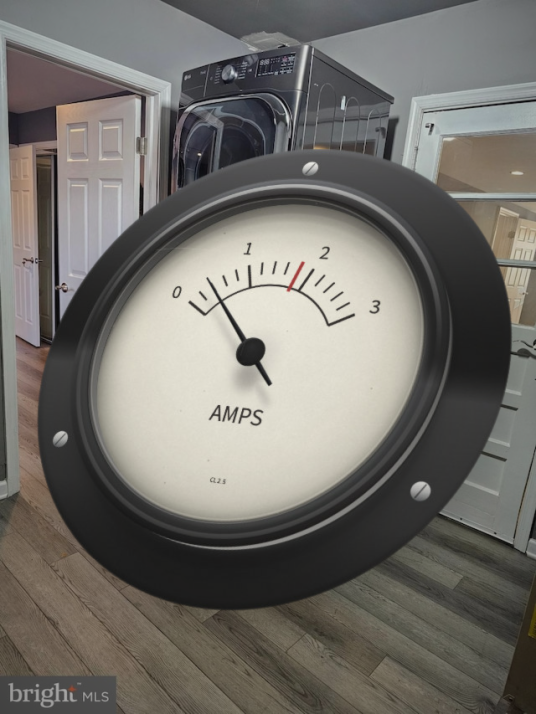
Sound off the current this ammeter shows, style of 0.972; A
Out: 0.4; A
